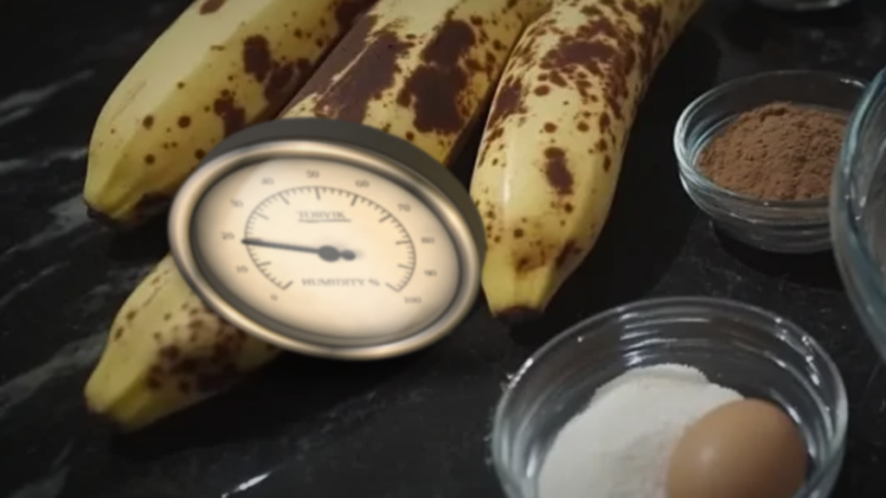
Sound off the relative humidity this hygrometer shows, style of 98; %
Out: 20; %
